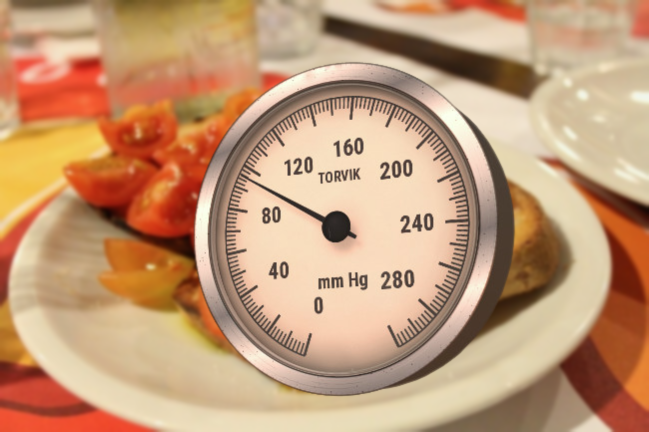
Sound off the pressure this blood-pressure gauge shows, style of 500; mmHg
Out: 96; mmHg
